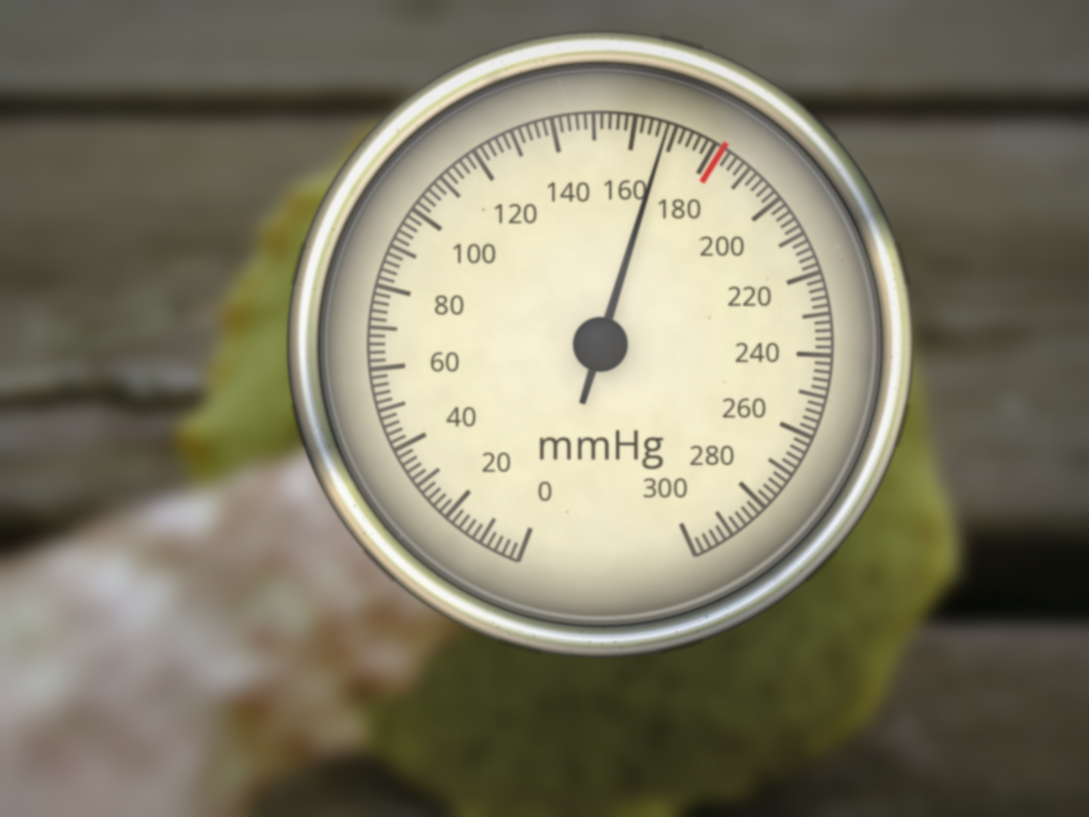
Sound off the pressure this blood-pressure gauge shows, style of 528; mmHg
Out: 168; mmHg
